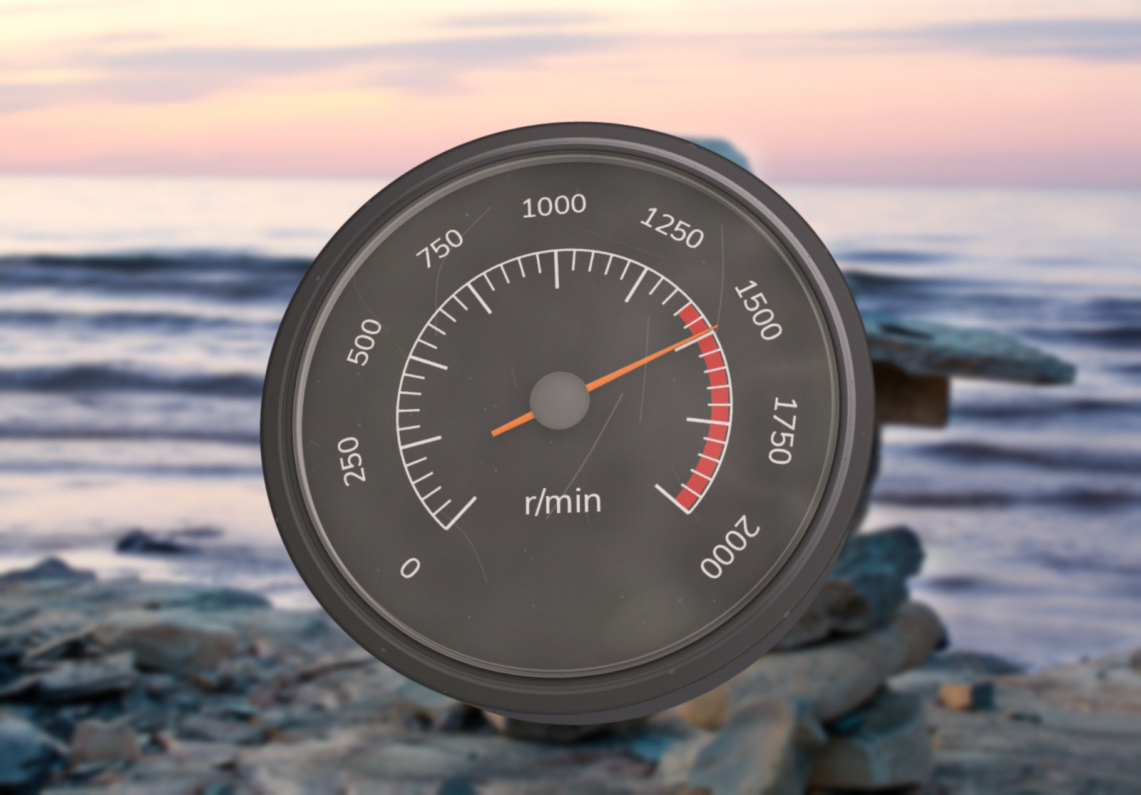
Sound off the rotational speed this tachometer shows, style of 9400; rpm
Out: 1500; rpm
